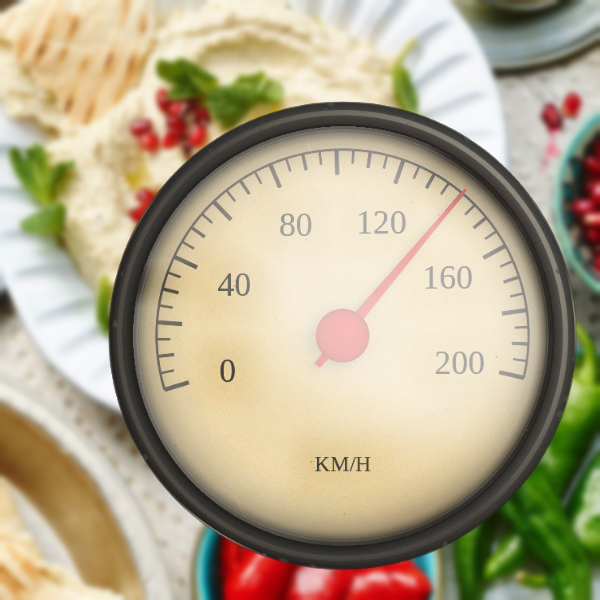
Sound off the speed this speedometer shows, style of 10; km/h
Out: 140; km/h
